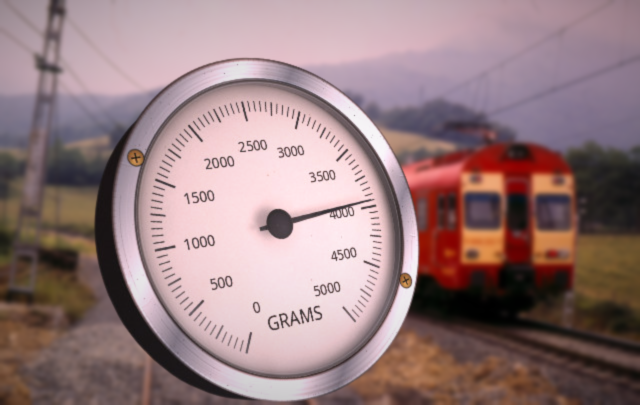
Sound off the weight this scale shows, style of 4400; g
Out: 3950; g
